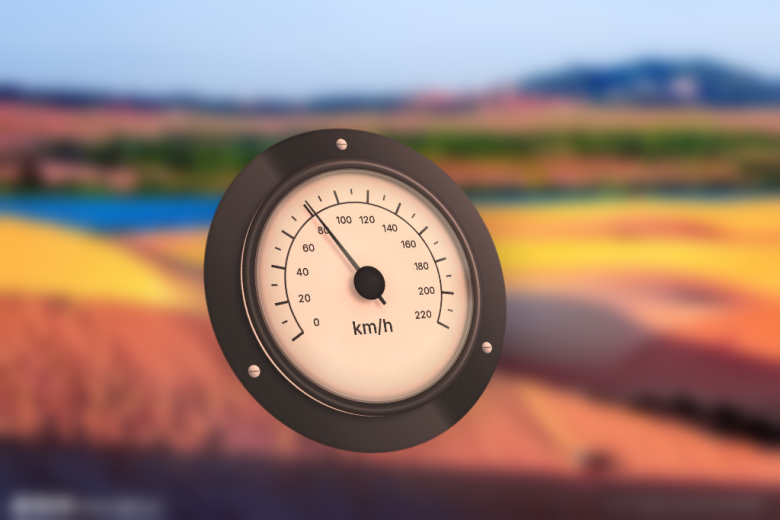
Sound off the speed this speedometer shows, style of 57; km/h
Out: 80; km/h
